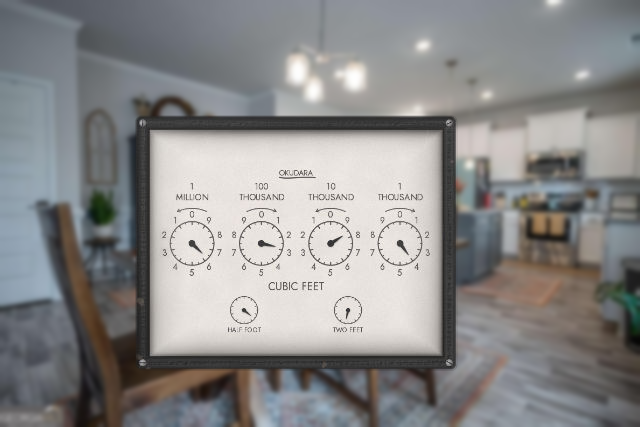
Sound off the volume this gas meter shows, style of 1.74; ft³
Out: 628400; ft³
